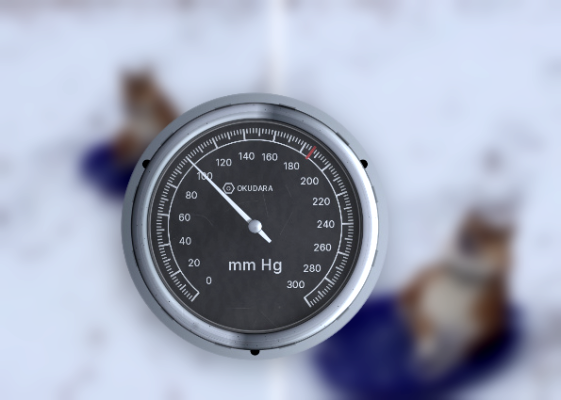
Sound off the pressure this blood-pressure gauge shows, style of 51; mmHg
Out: 100; mmHg
